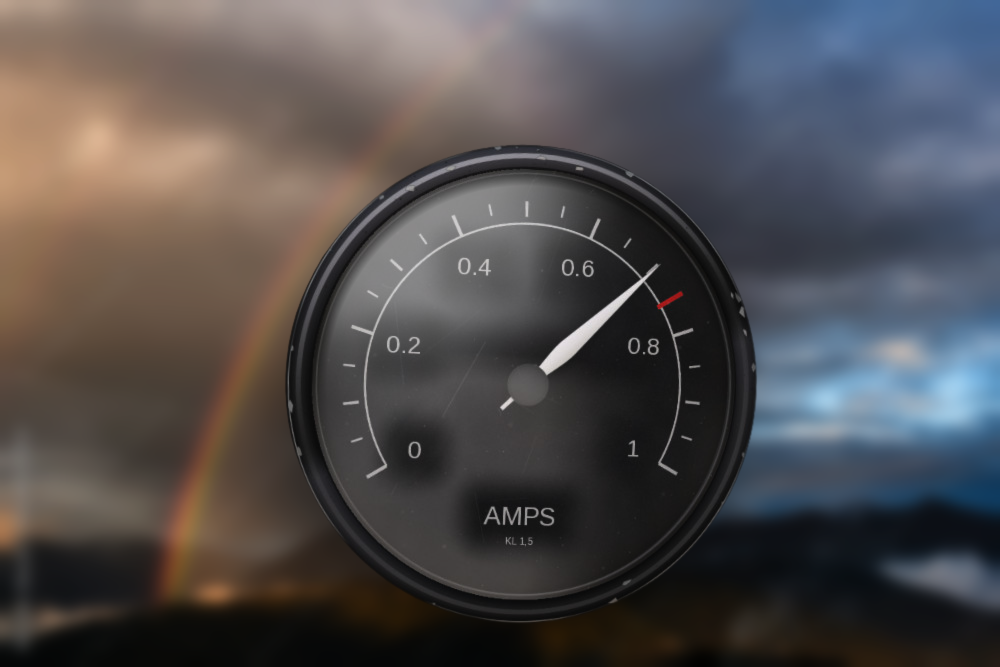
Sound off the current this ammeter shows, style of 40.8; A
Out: 0.7; A
